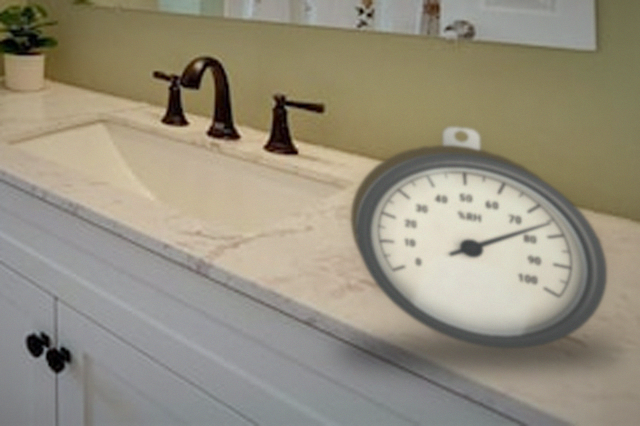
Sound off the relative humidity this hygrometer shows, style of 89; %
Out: 75; %
